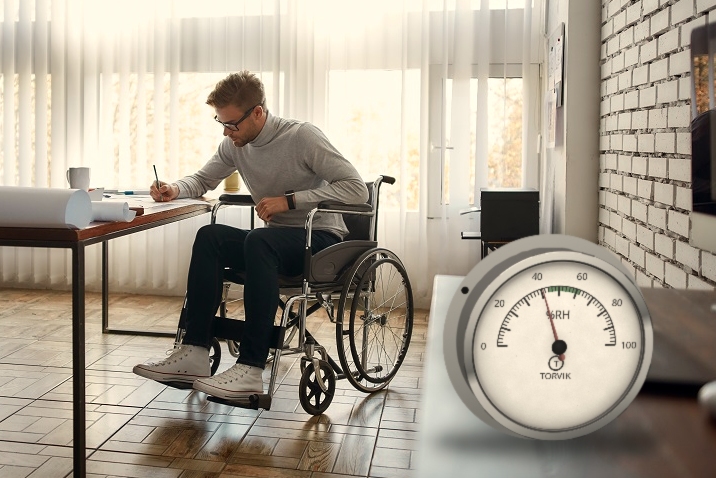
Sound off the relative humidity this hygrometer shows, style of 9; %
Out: 40; %
